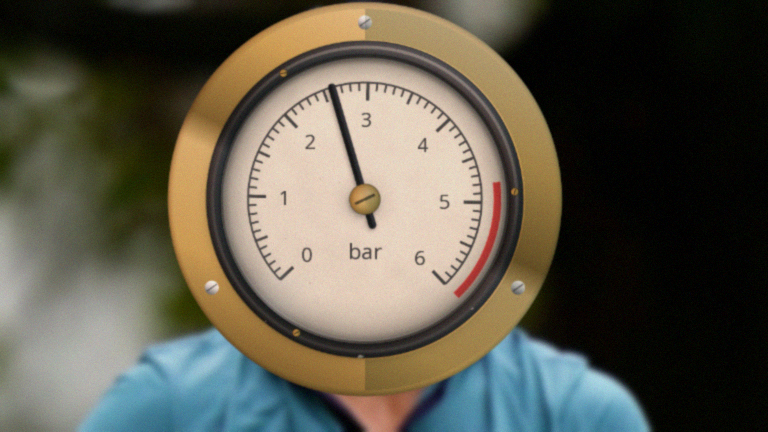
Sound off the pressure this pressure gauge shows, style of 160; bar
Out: 2.6; bar
